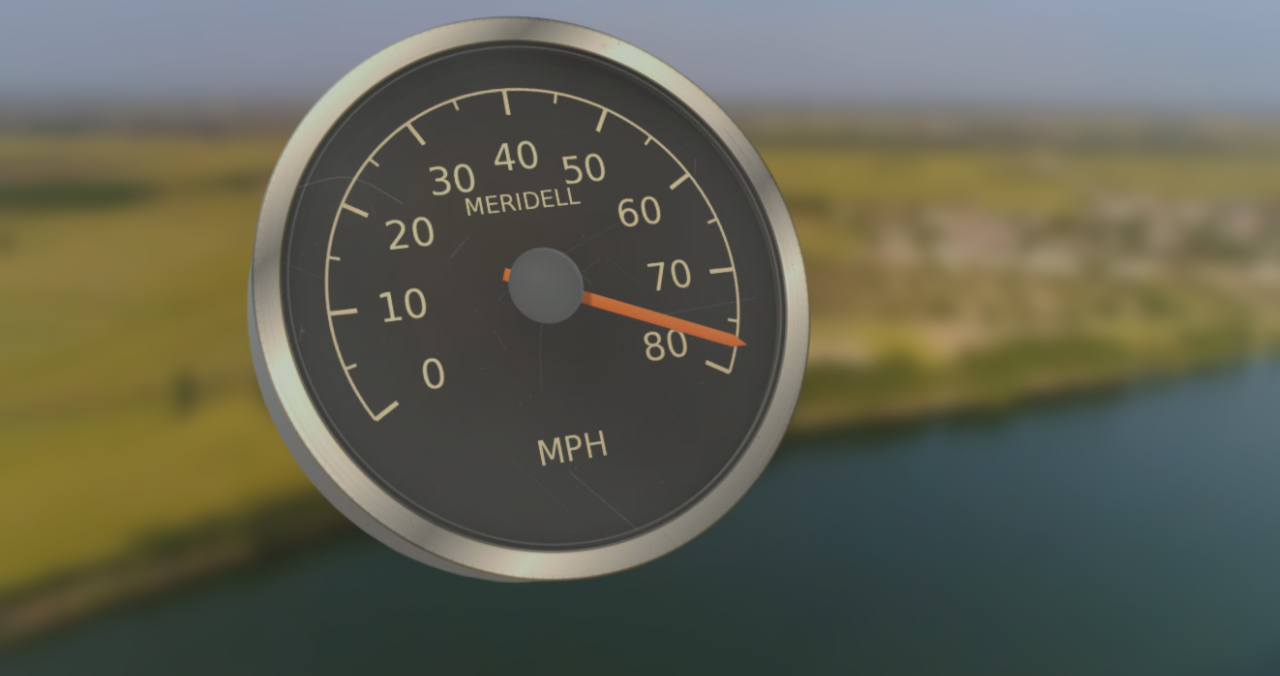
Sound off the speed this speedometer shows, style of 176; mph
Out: 77.5; mph
